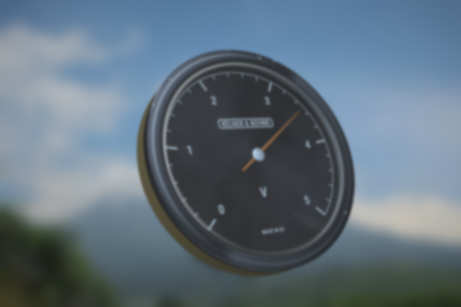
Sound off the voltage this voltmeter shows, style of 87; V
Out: 3.5; V
